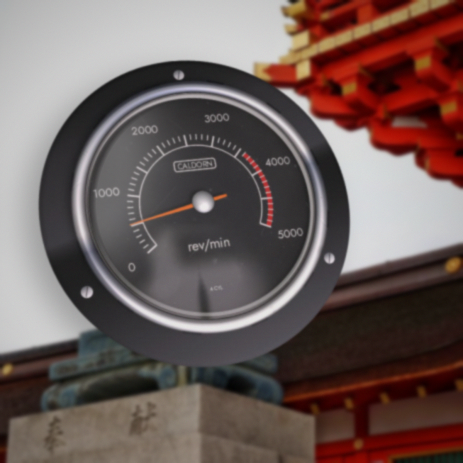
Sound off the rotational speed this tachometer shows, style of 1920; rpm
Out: 500; rpm
